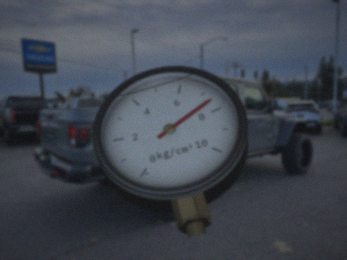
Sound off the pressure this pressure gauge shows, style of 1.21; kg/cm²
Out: 7.5; kg/cm²
